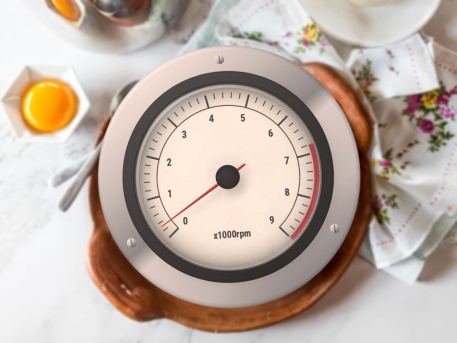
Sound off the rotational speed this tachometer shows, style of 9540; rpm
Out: 300; rpm
